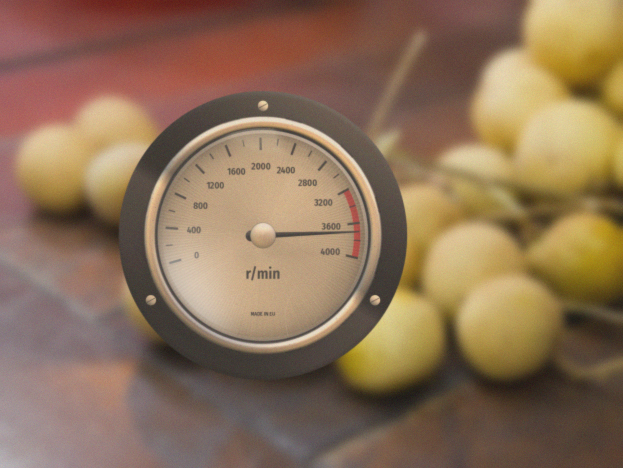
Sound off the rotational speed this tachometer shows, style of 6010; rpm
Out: 3700; rpm
